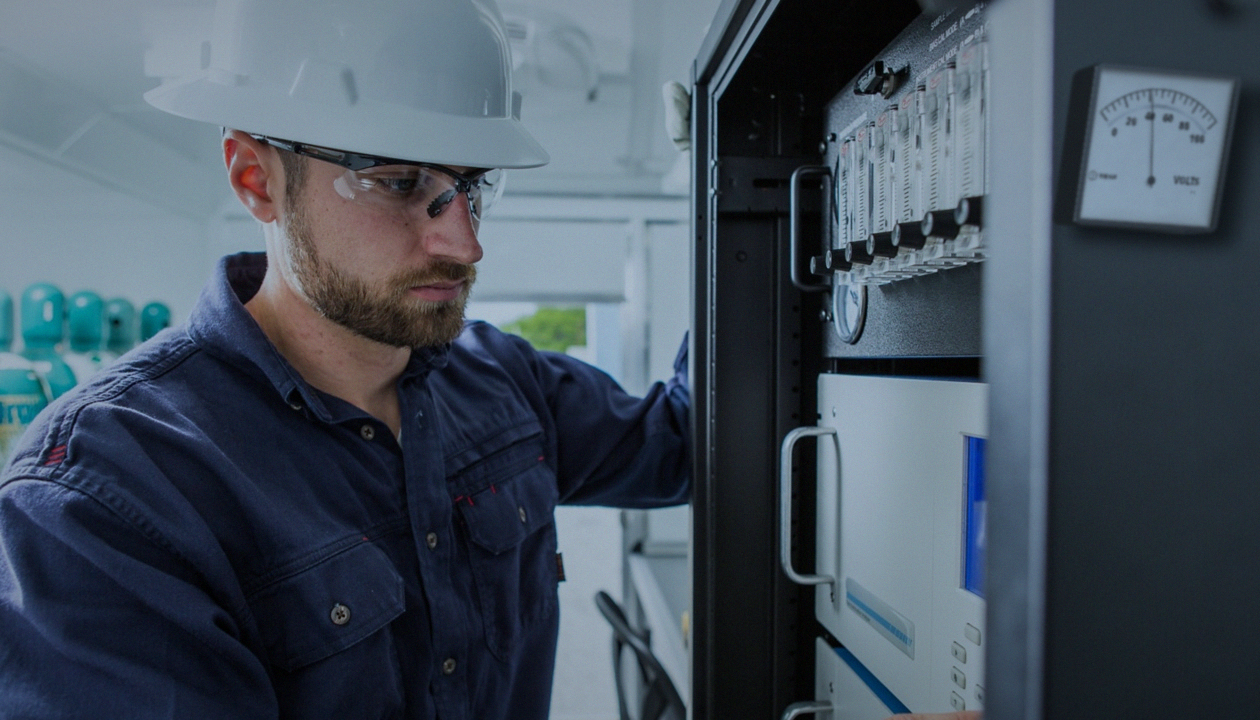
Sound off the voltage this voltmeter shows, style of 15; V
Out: 40; V
